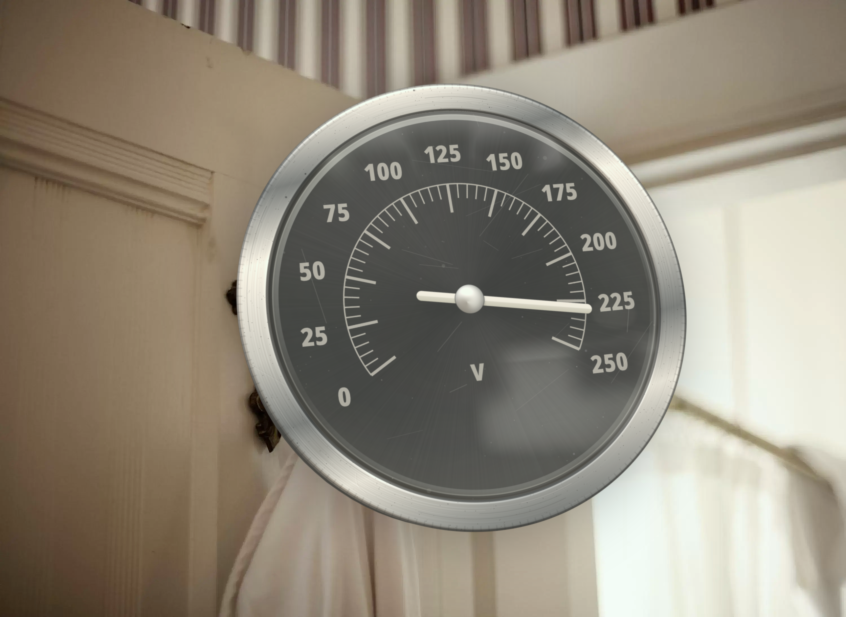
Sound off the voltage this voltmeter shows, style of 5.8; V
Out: 230; V
